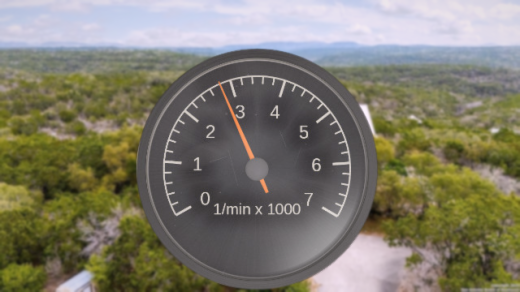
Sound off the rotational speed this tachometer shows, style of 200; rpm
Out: 2800; rpm
